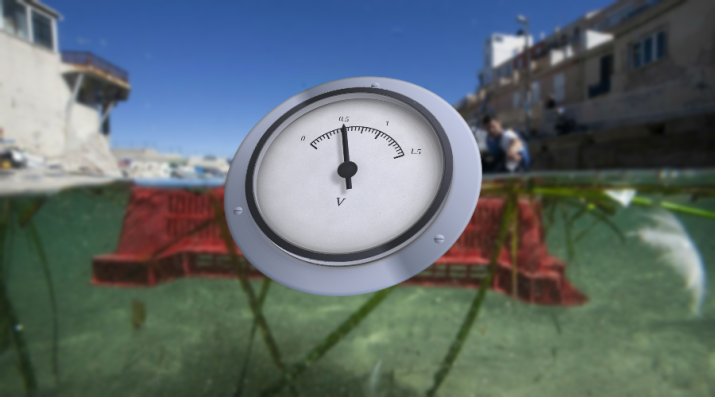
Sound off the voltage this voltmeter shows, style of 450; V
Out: 0.5; V
